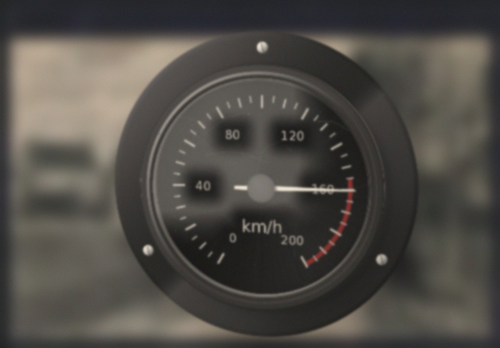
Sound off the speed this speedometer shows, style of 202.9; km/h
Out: 160; km/h
